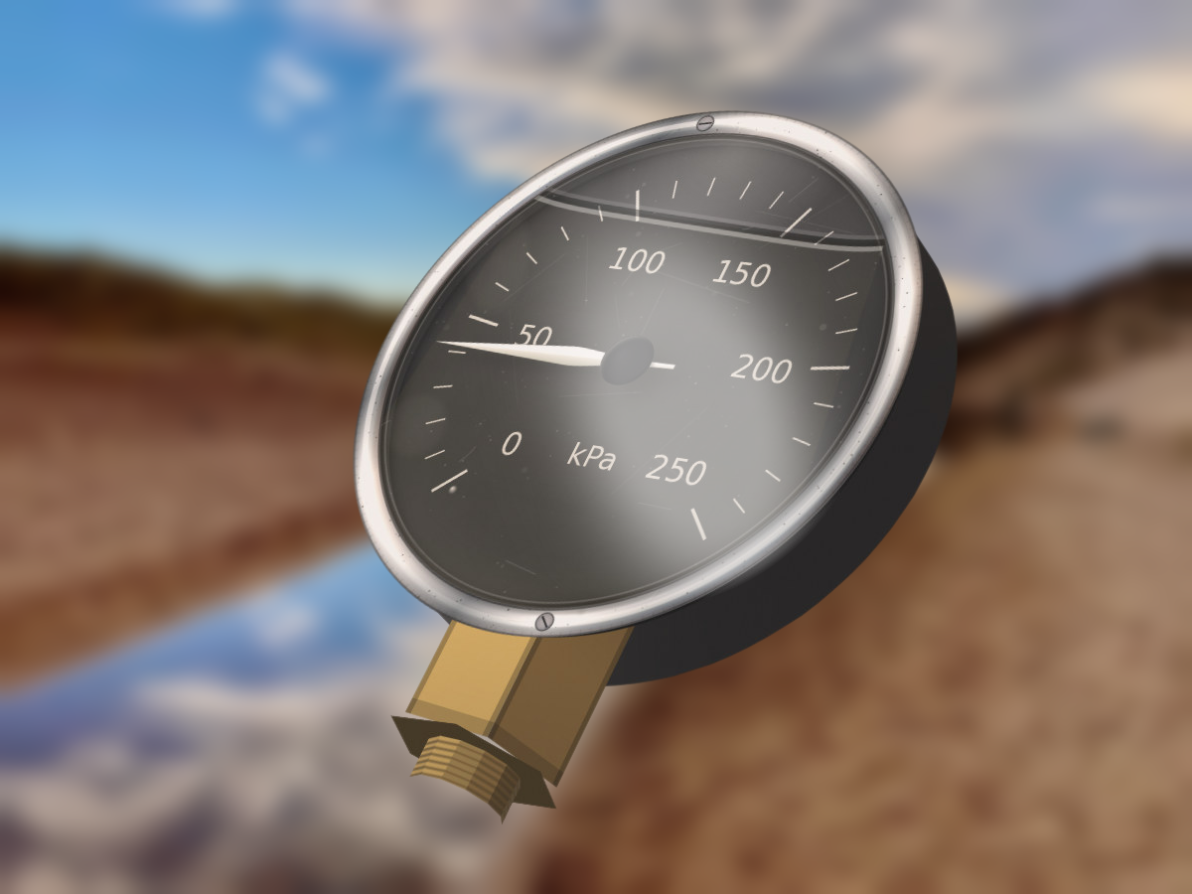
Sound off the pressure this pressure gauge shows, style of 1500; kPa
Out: 40; kPa
